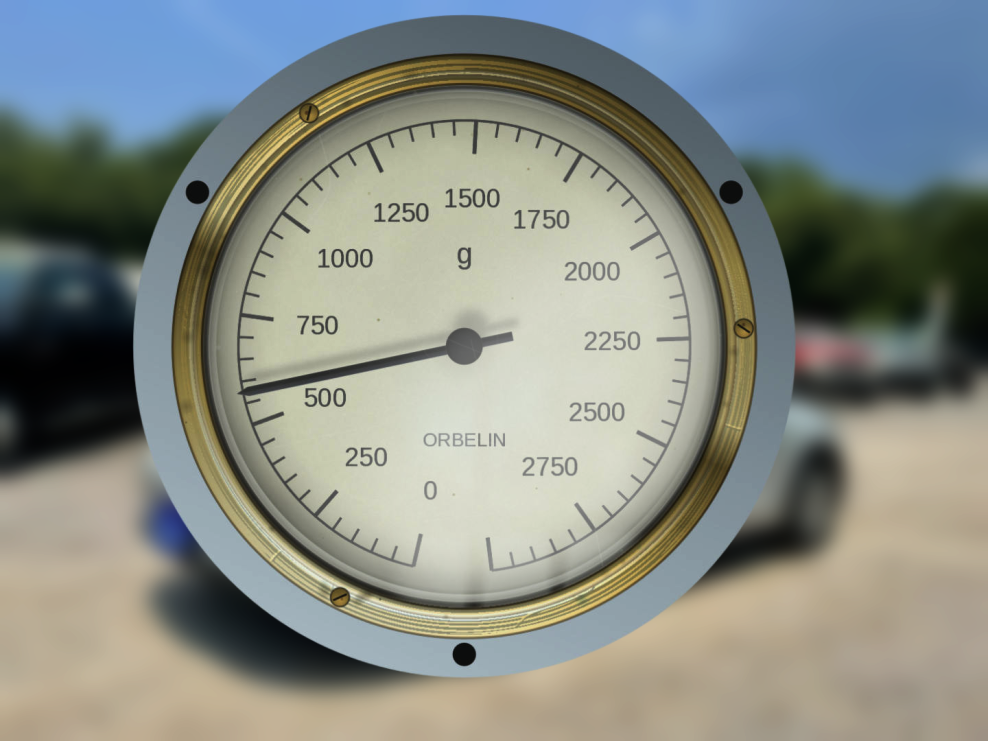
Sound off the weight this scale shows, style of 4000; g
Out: 575; g
